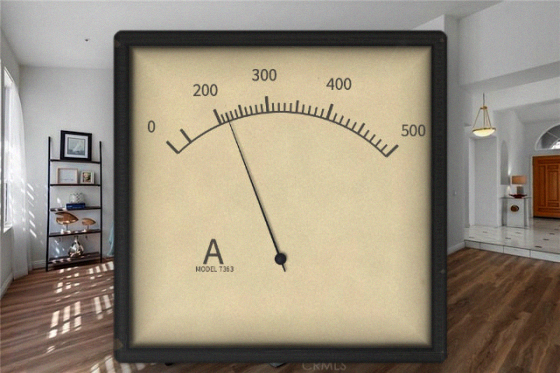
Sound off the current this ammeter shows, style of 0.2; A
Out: 220; A
